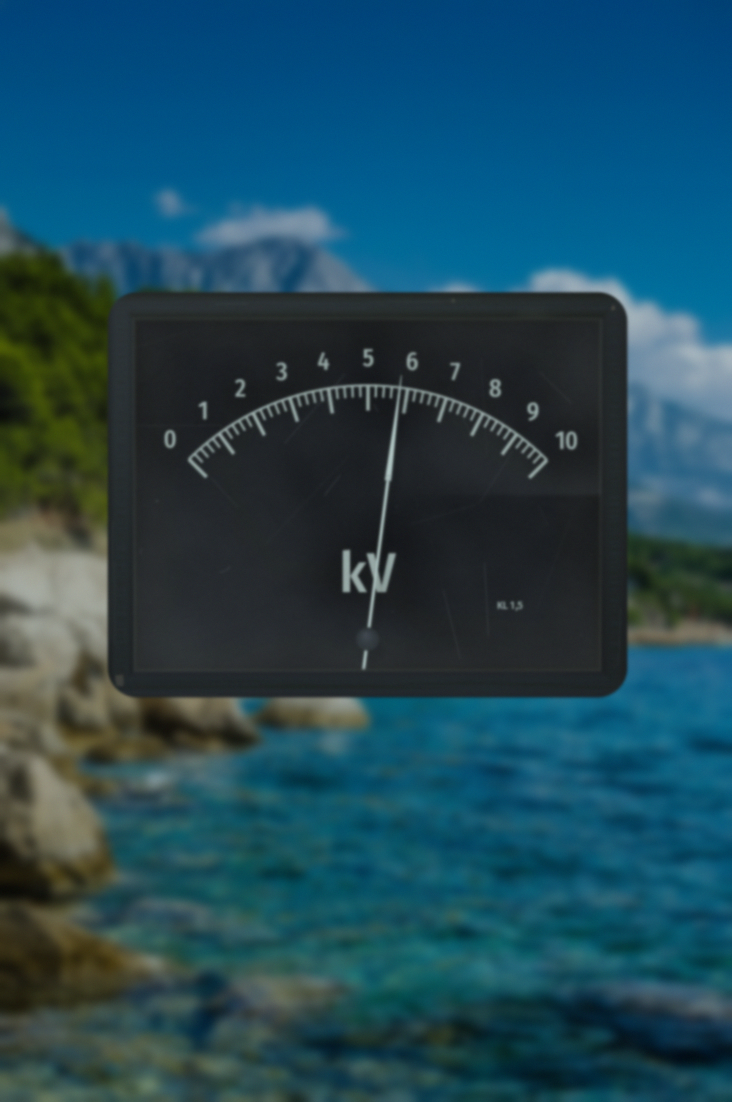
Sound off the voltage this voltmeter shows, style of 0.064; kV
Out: 5.8; kV
